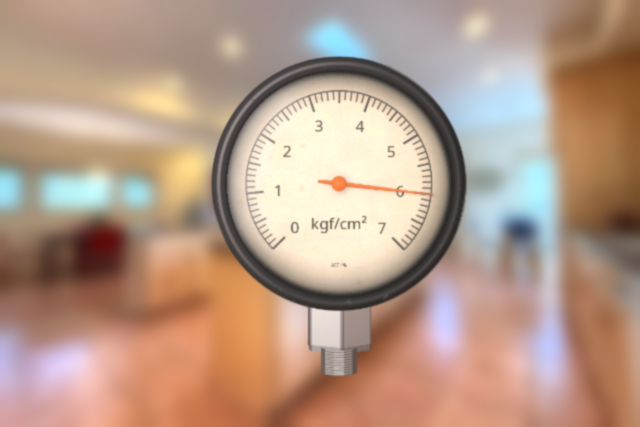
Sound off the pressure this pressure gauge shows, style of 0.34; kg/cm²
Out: 6; kg/cm²
